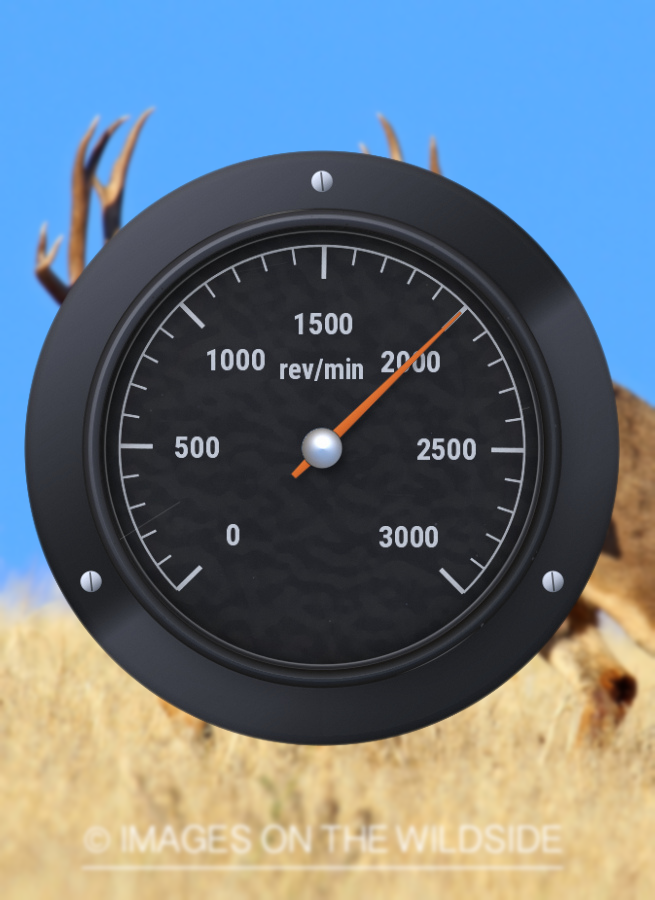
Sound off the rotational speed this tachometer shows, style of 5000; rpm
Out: 2000; rpm
